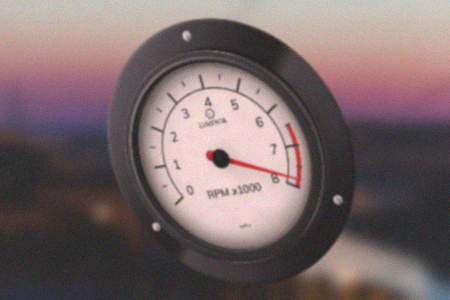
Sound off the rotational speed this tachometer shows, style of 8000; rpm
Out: 7750; rpm
